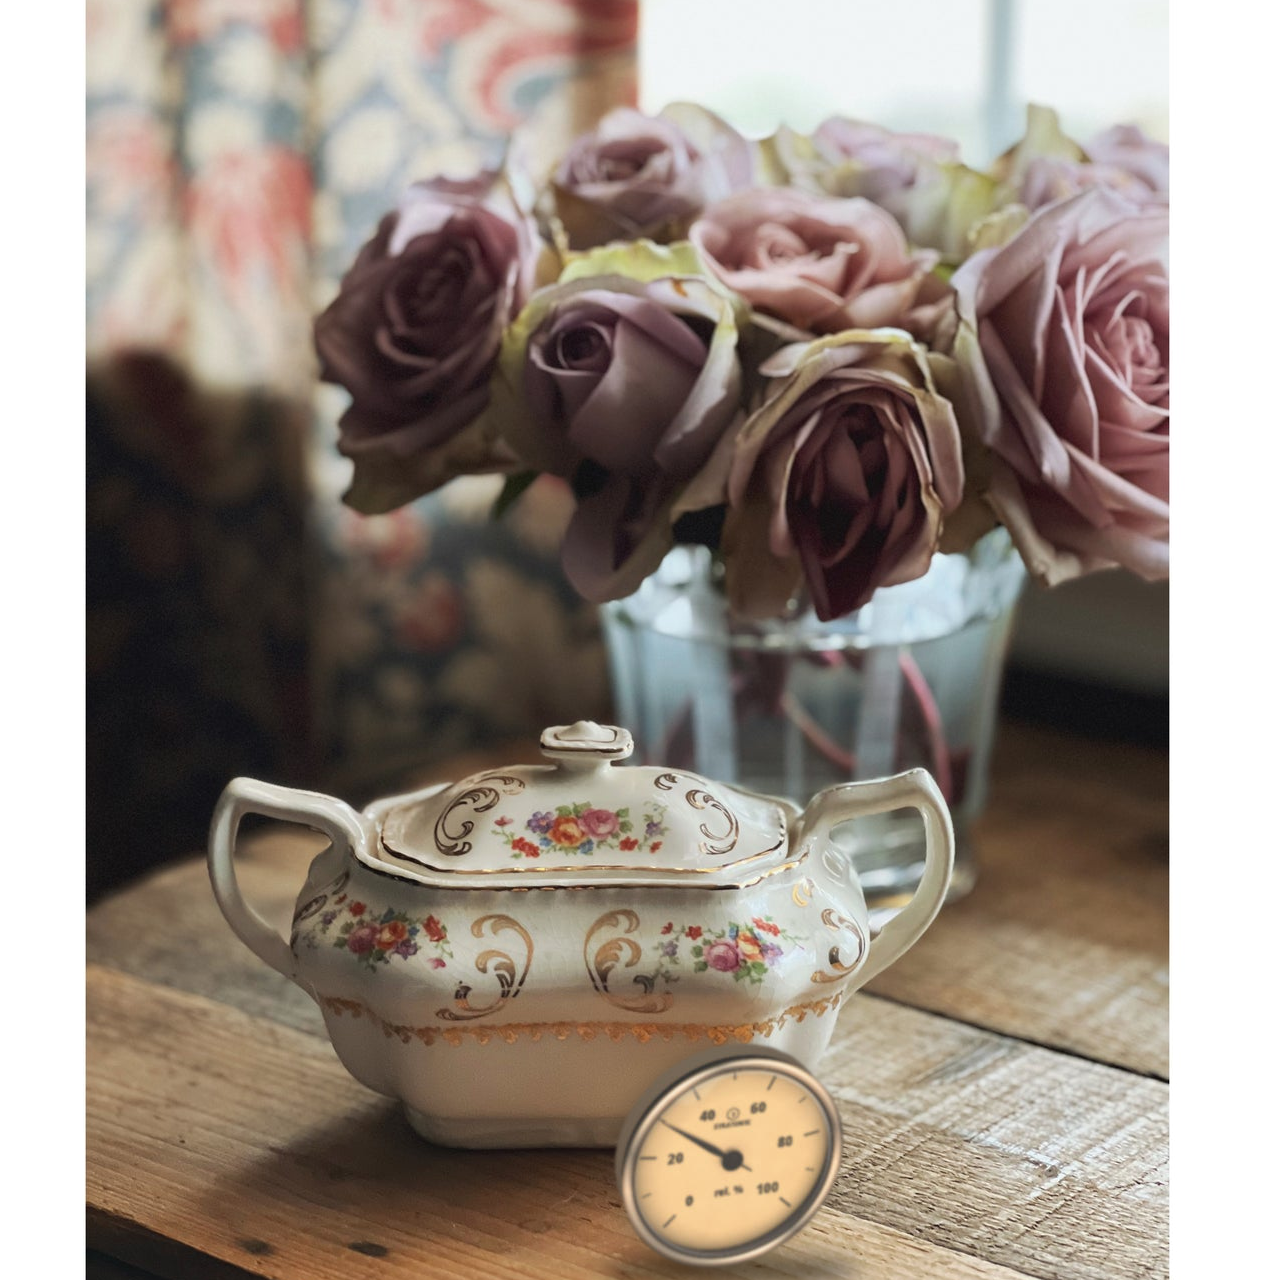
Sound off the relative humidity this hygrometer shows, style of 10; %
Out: 30; %
